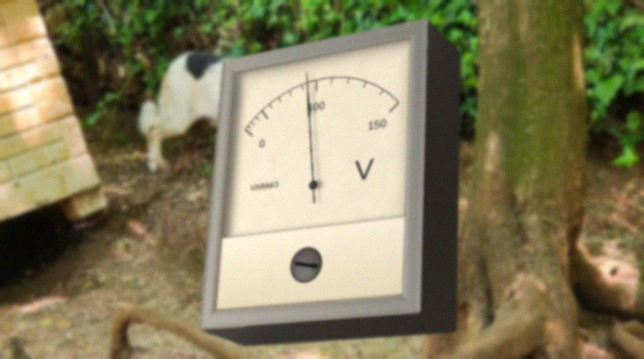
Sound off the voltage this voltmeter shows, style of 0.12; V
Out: 95; V
